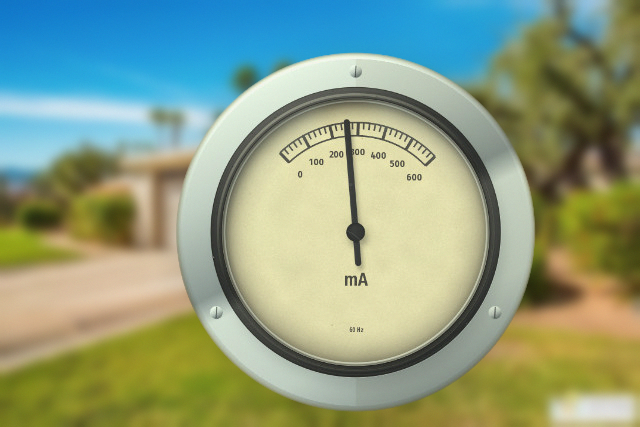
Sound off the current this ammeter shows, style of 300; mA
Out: 260; mA
